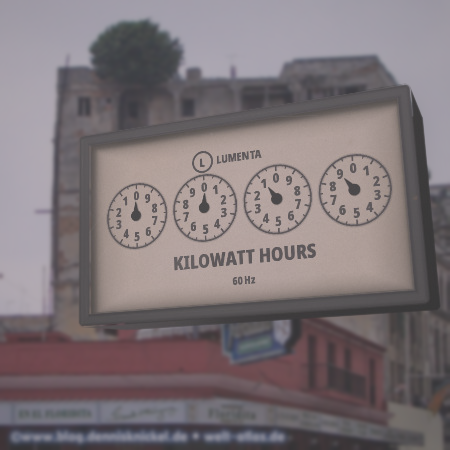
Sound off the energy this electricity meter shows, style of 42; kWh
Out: 9; kWh
